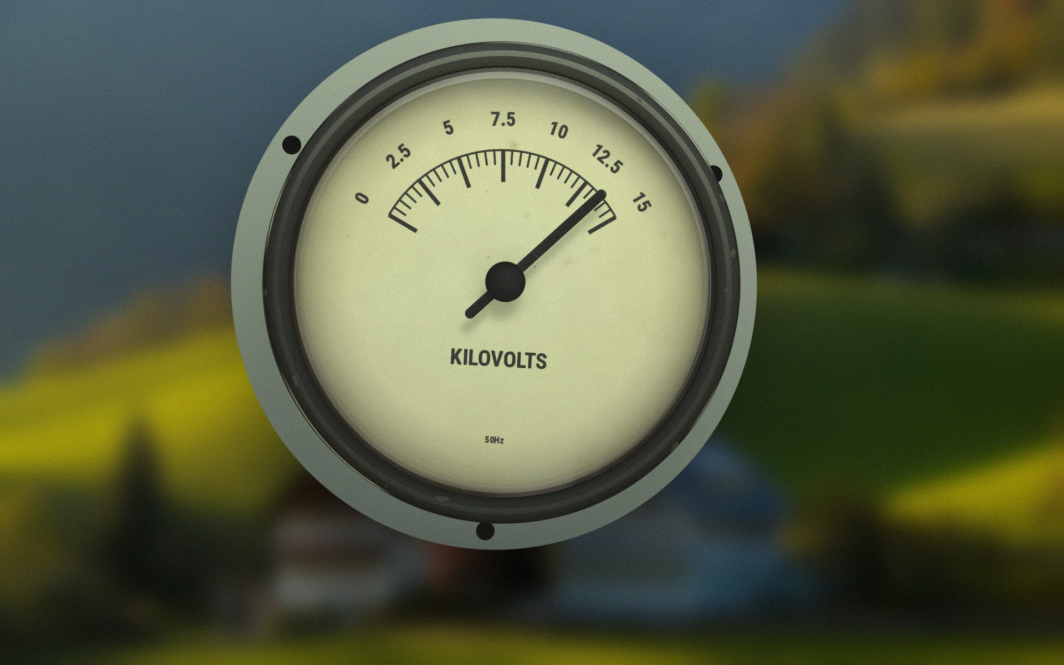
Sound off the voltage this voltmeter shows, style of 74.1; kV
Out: 13.5; kV
